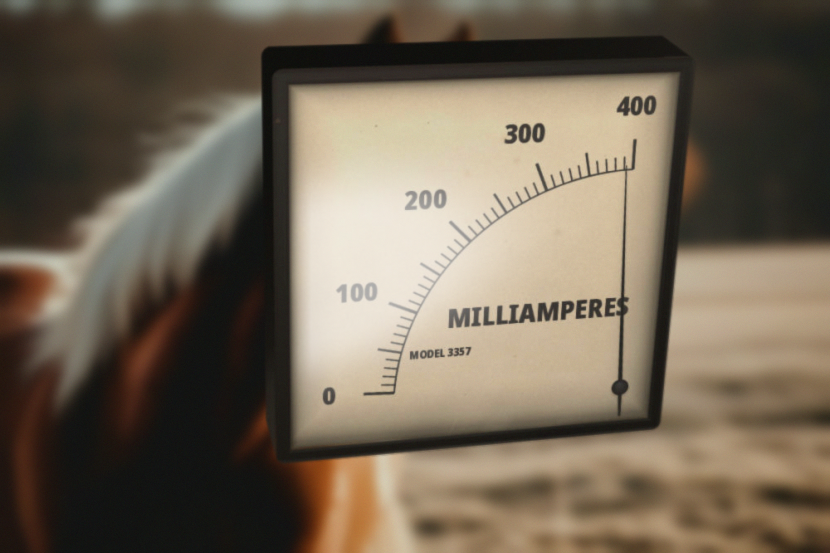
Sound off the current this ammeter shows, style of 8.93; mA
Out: 390; mA
